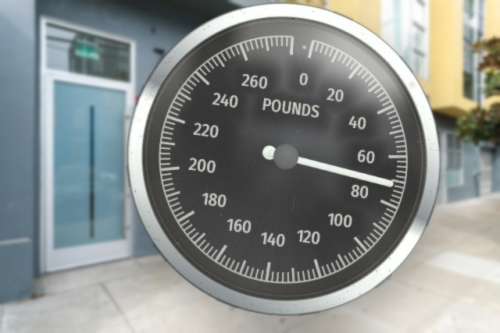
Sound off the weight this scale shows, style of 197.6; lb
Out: 72; lb
